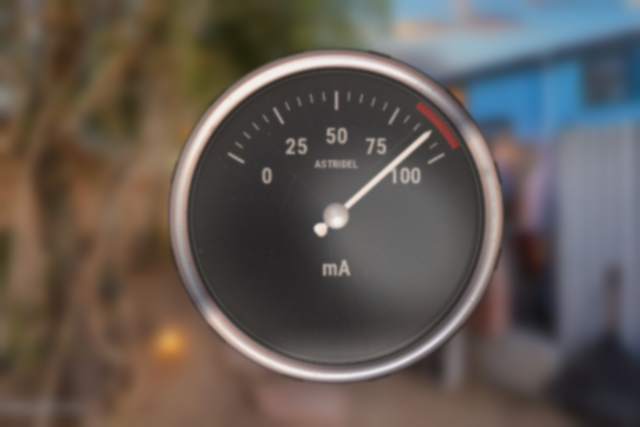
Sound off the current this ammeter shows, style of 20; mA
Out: 90; mA
